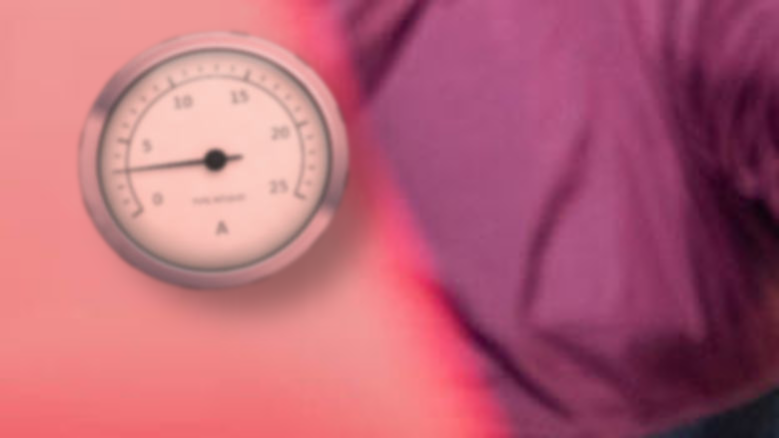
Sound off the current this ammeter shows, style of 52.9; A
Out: 3; A
